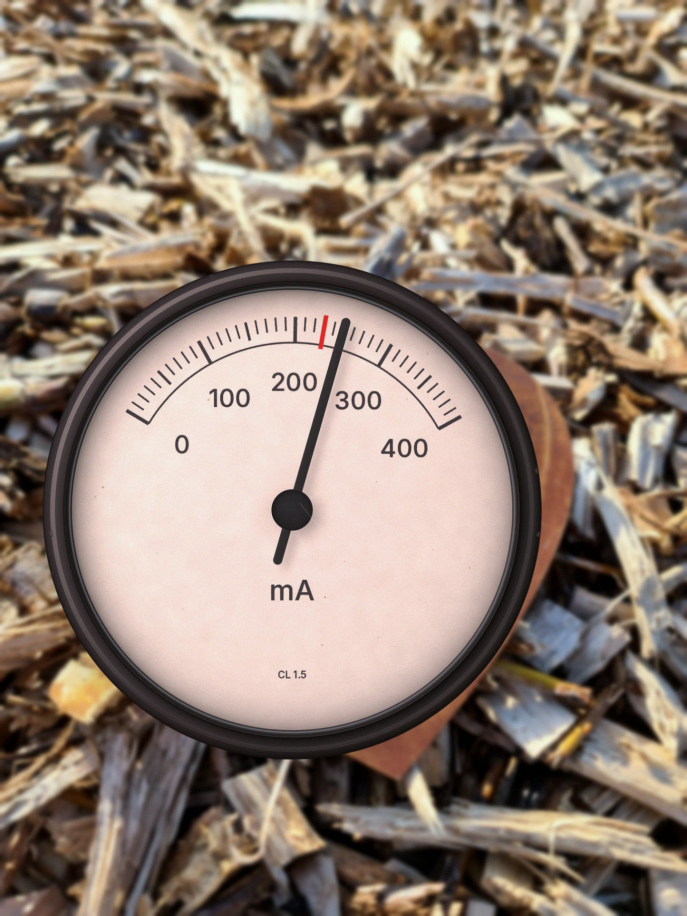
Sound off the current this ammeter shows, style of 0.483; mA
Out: 250; mA
